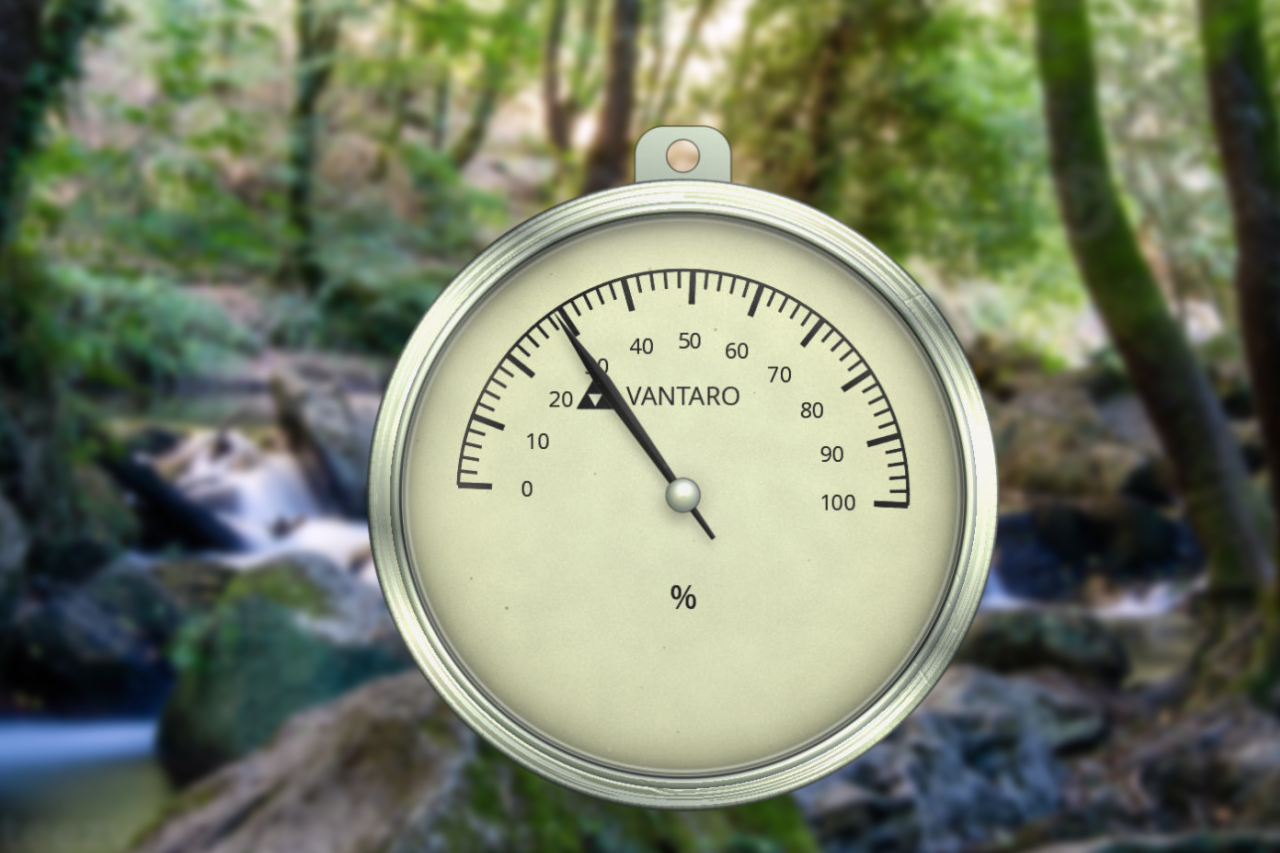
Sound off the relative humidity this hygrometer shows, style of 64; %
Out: 29; %
